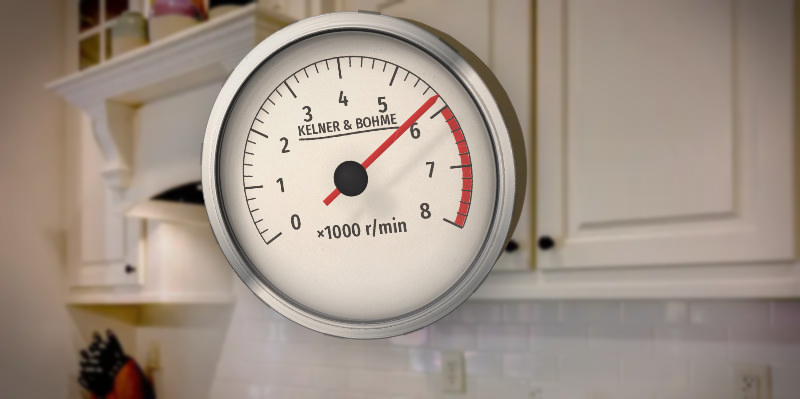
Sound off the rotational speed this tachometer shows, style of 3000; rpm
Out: 5800; rpm
